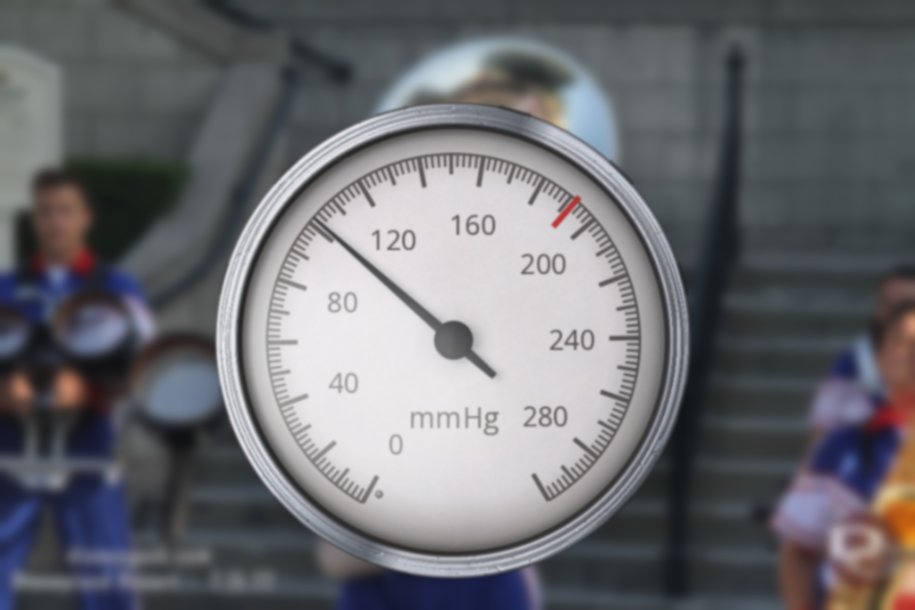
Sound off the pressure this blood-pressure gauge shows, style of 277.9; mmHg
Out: 102; mmHg
